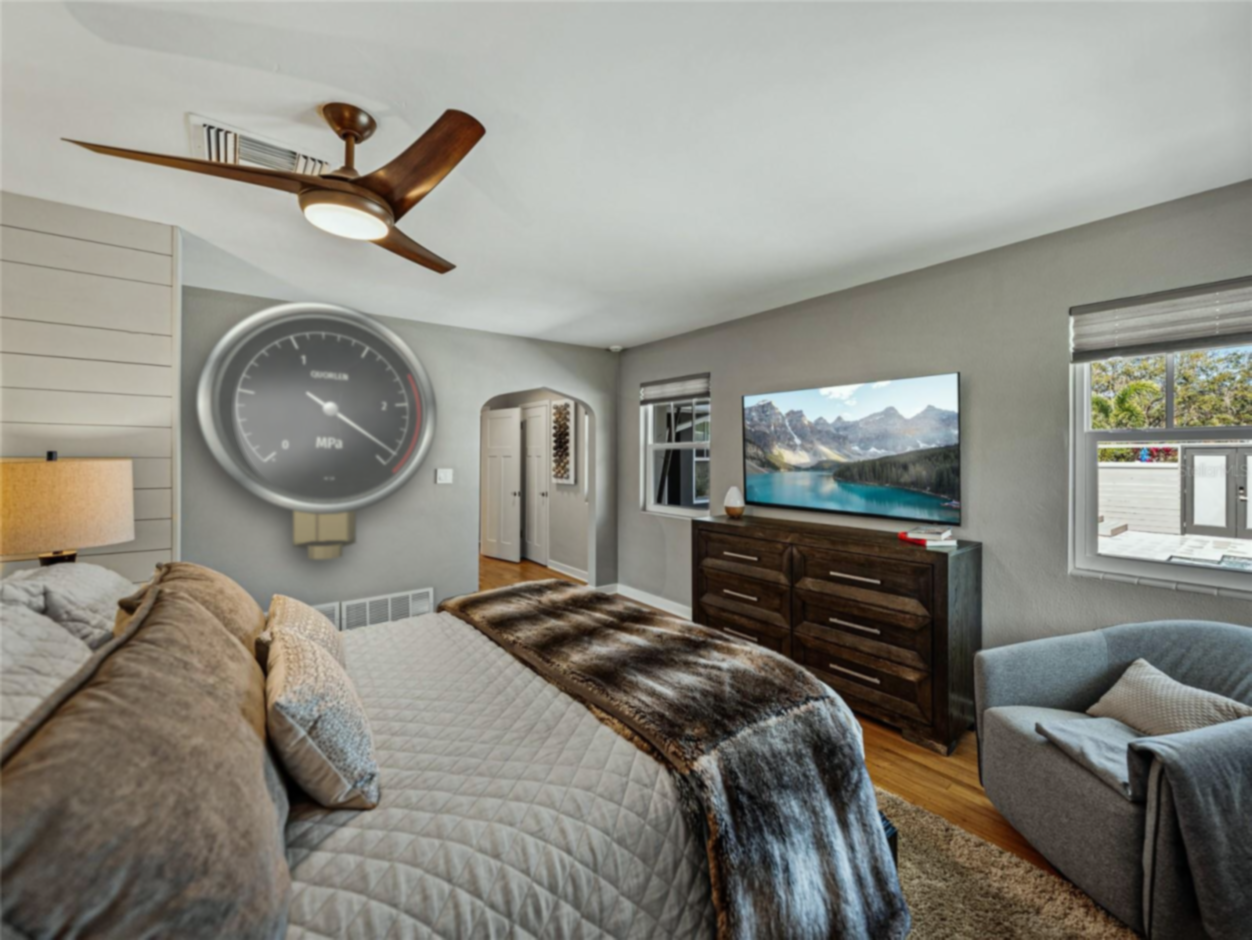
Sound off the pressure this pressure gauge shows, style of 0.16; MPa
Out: 2.4; MPa
